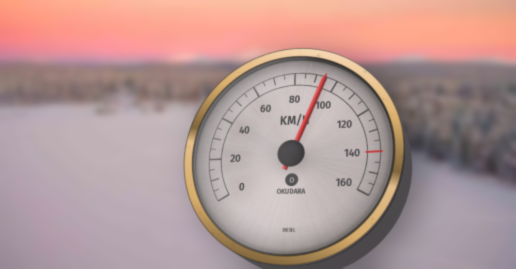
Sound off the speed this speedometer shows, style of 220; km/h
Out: 95; km/h
